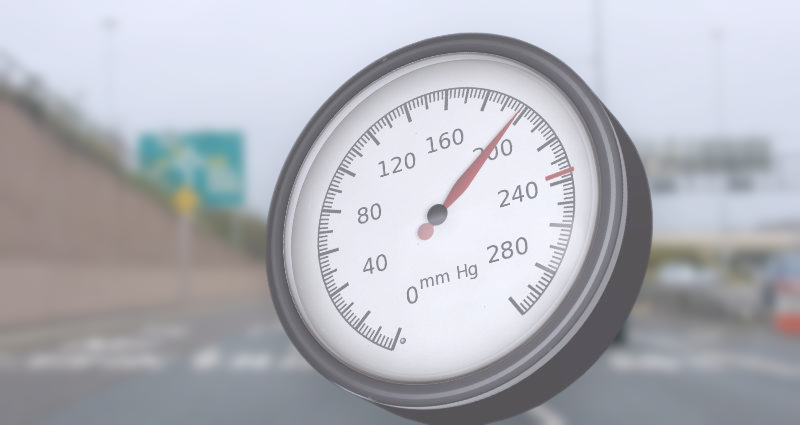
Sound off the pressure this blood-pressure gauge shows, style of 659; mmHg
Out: 200; mmHg
